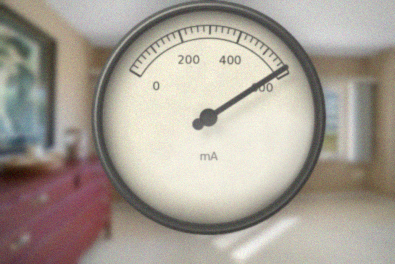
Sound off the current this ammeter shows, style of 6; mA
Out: 580; mA
